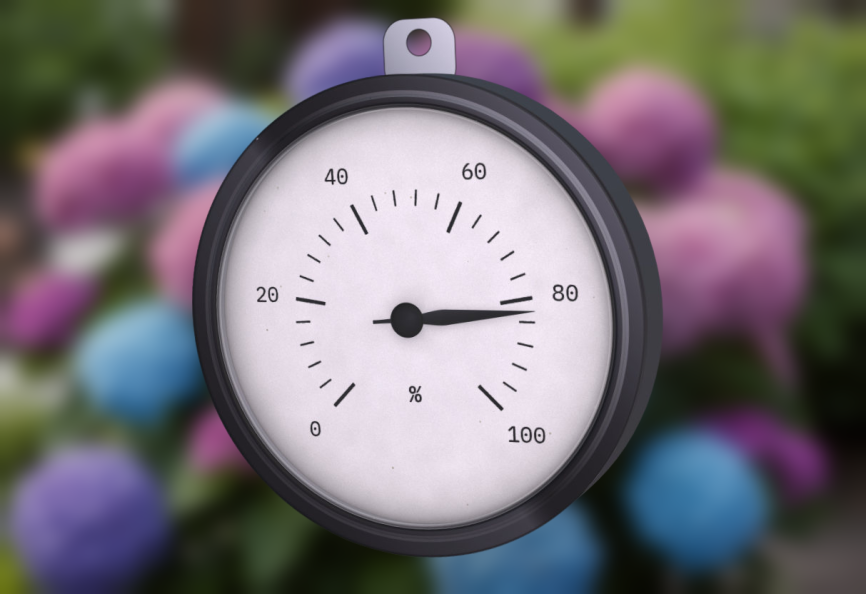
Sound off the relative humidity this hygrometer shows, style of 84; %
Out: 82; %
